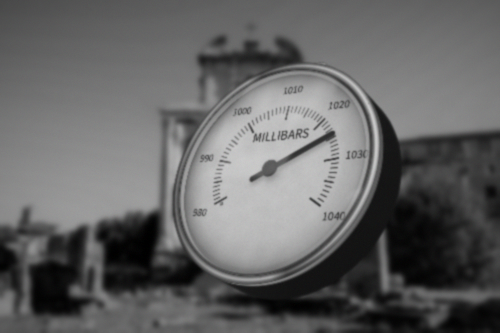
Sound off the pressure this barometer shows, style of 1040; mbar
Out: 1025; mbar
